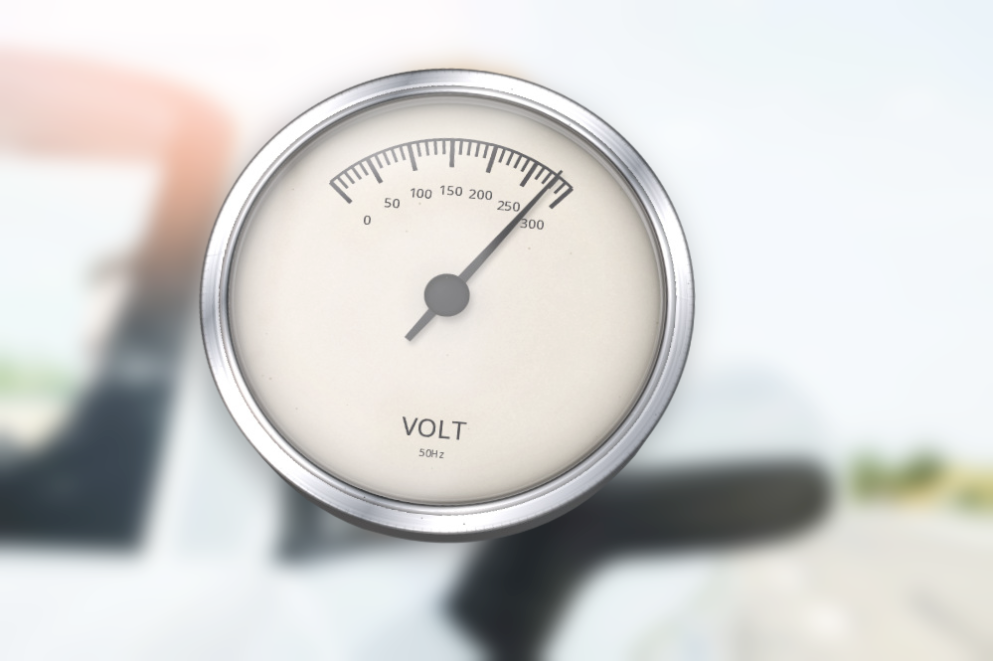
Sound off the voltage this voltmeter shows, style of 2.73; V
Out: 280; V
